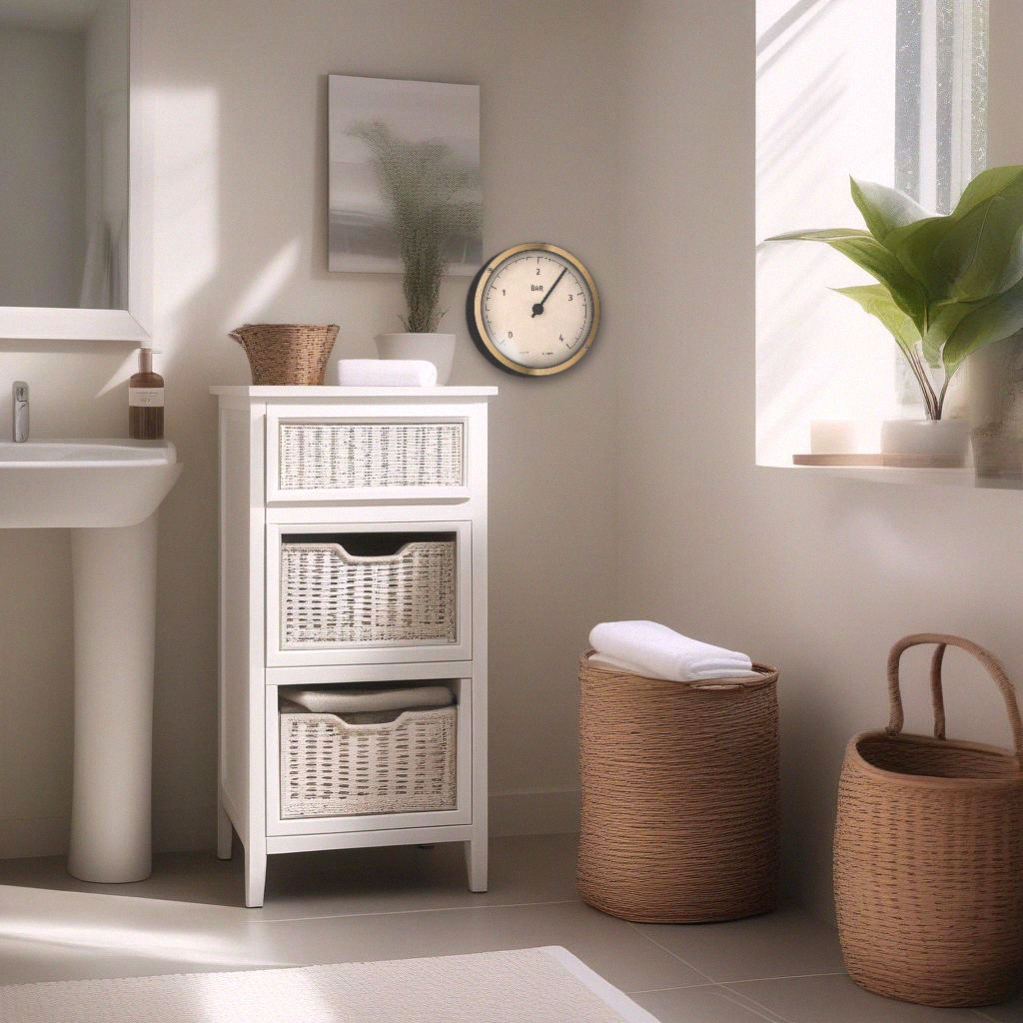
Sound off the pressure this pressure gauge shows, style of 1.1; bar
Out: 2.5; bar
